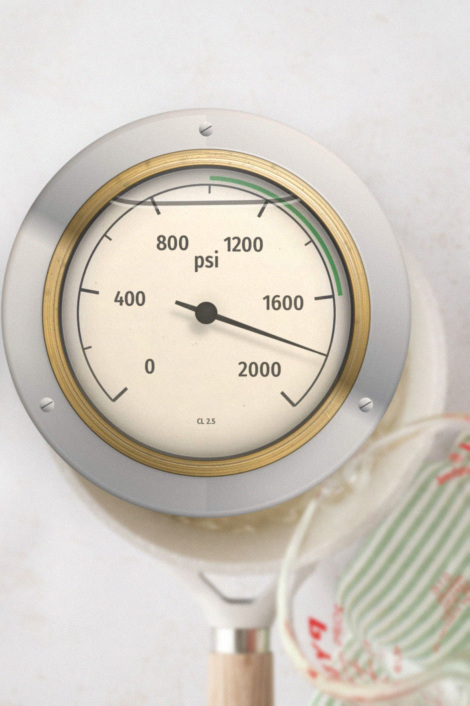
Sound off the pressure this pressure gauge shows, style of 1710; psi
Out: 1800; psi
